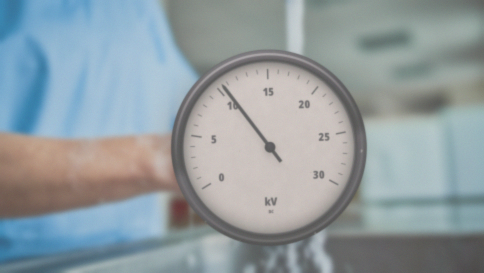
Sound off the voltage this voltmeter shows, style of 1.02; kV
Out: 10.5; kV
